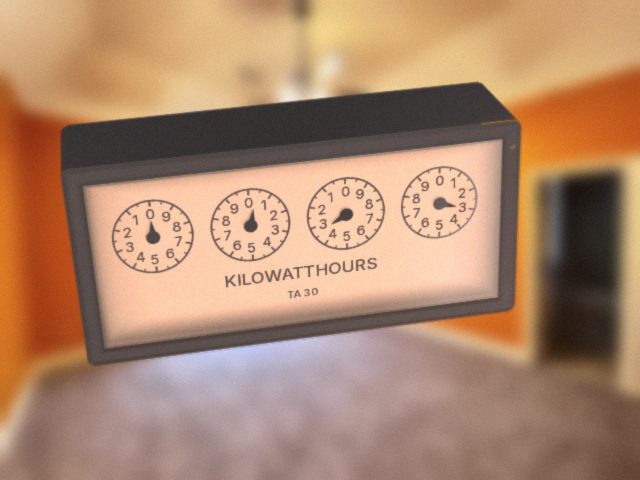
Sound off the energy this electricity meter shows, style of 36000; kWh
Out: 33; kWh
